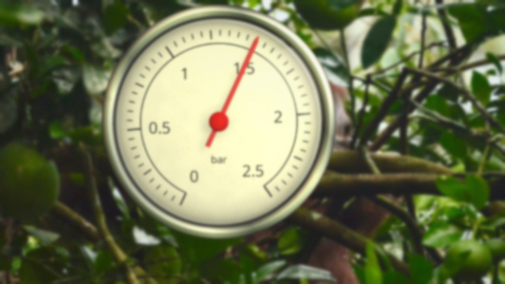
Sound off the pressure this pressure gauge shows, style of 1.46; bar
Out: 1.5; bar
